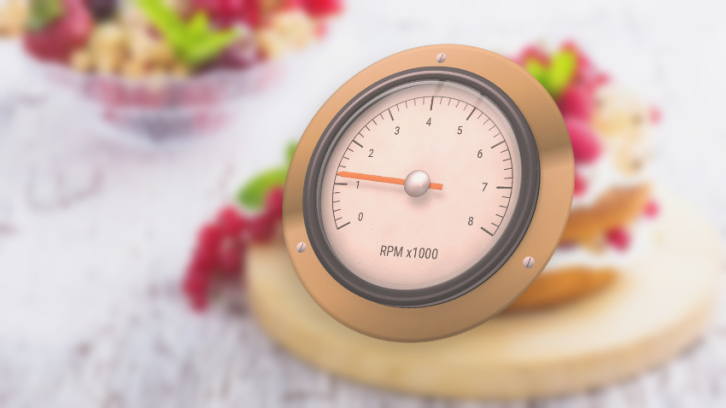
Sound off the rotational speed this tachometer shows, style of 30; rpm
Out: 1200; rpm
